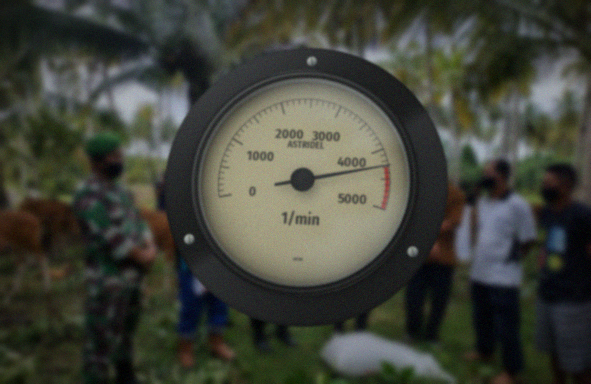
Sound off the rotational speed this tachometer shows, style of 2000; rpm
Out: 4300; rpm
